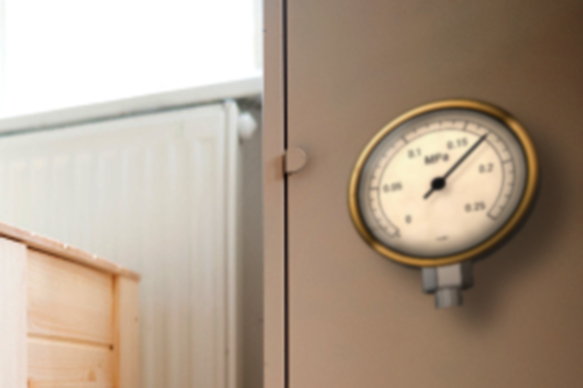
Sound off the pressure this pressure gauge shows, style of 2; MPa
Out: 0.17; MPa
